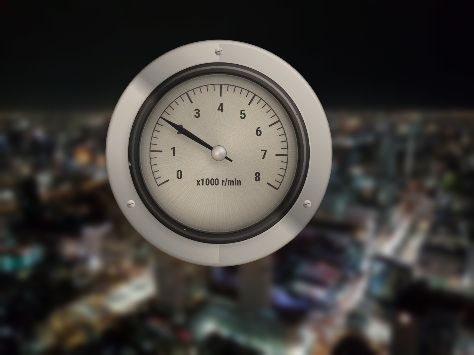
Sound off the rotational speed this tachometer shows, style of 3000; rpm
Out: 2000; rpm
